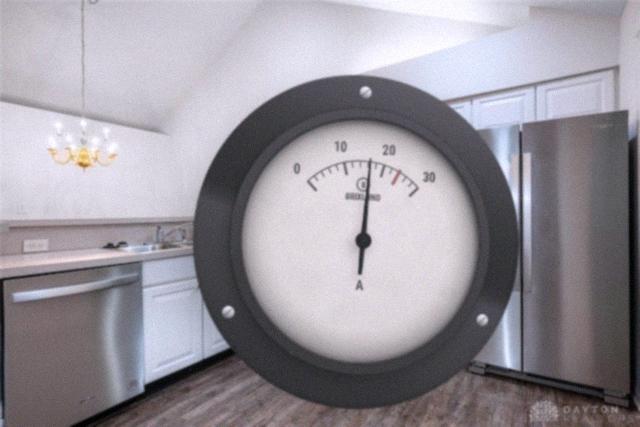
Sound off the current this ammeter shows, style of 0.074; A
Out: 16; A
